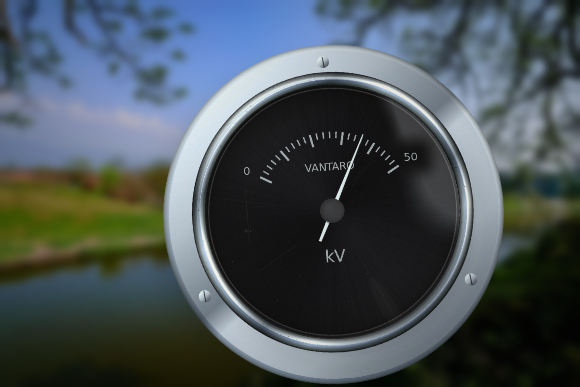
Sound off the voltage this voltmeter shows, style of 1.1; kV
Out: 36; kV
